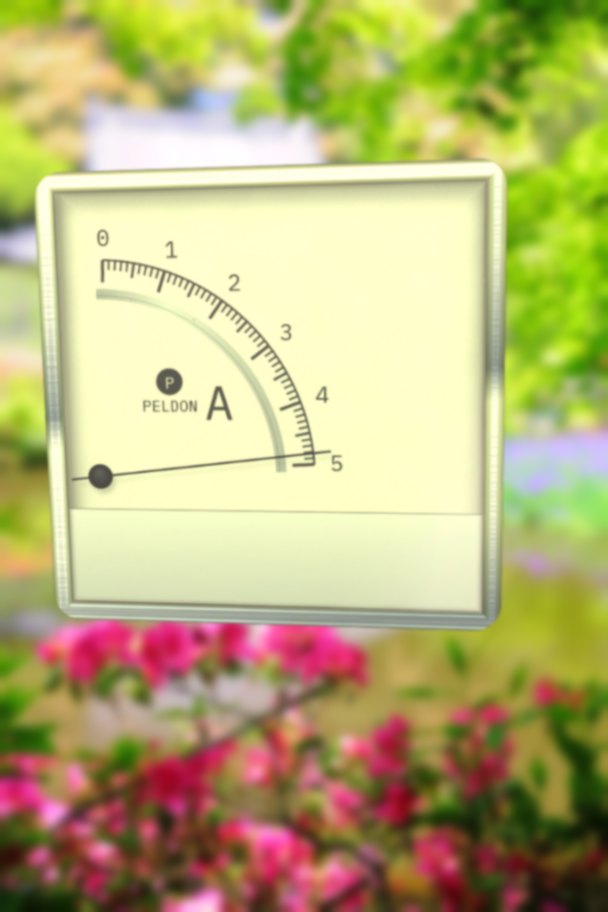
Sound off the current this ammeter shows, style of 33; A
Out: 4.8; A
